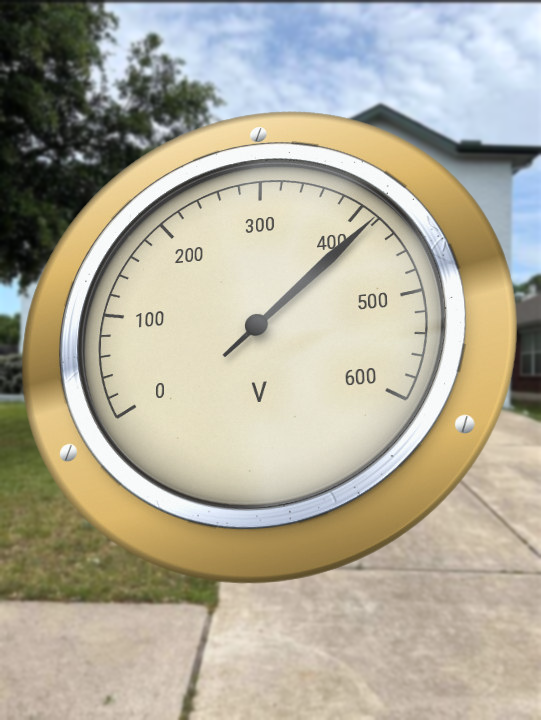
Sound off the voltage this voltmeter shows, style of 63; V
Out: 420; V
